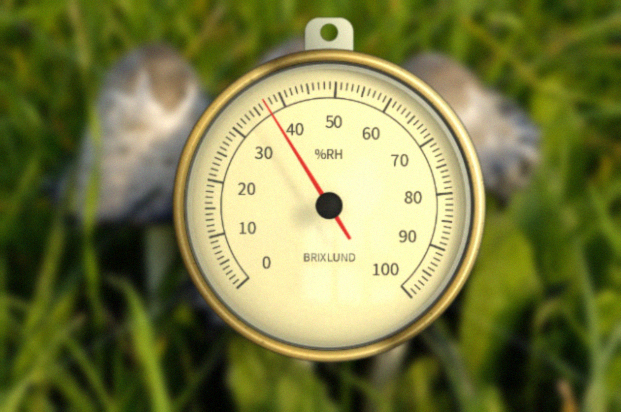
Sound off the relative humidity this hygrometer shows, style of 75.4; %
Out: 37; %
